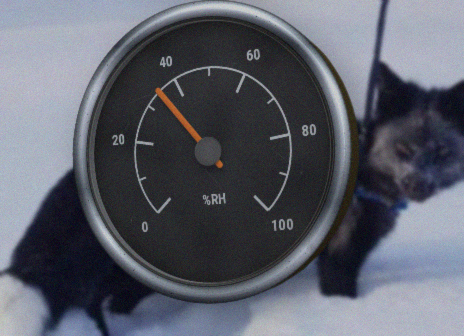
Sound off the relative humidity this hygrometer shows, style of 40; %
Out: 35; %
